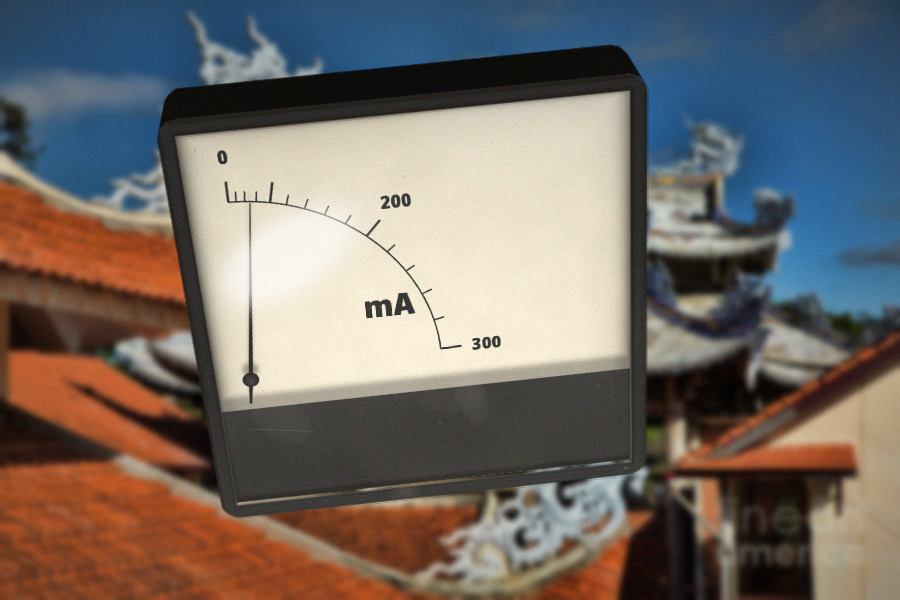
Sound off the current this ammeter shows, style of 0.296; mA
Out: 70; mA
